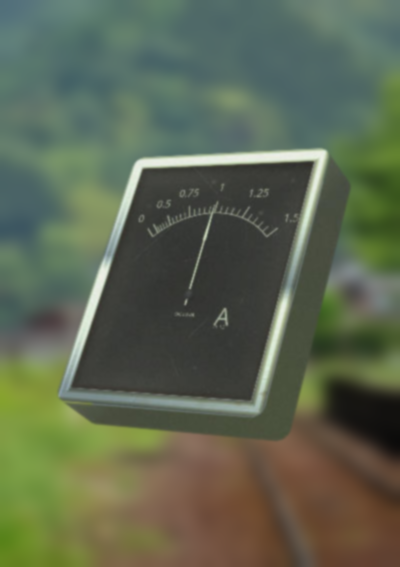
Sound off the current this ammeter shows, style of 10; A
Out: 1; A
